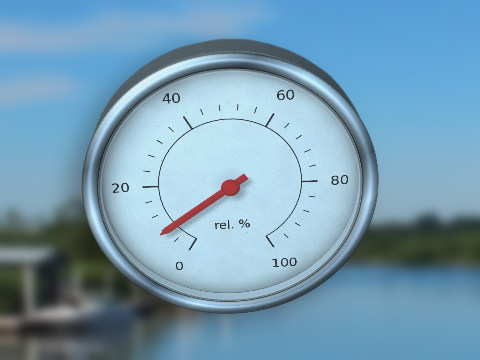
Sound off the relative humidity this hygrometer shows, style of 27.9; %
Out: 8; %
